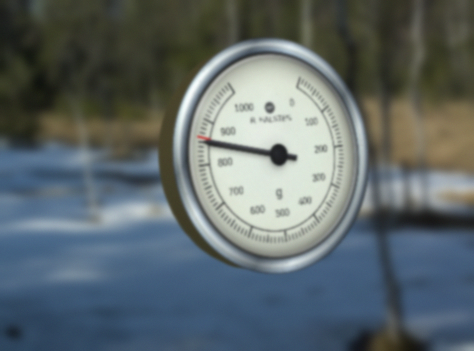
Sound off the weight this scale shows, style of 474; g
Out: 850; g
